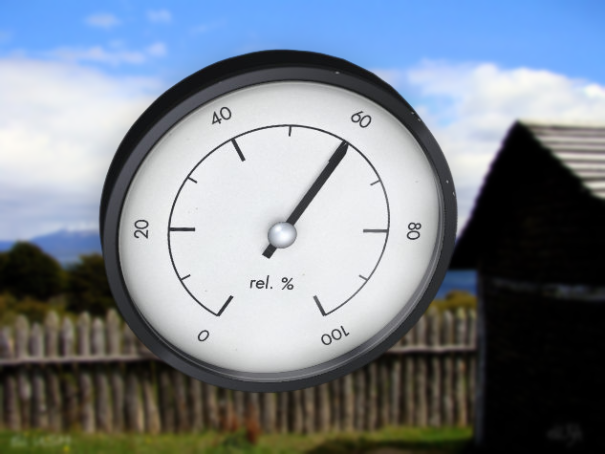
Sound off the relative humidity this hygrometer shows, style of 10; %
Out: 60; %
